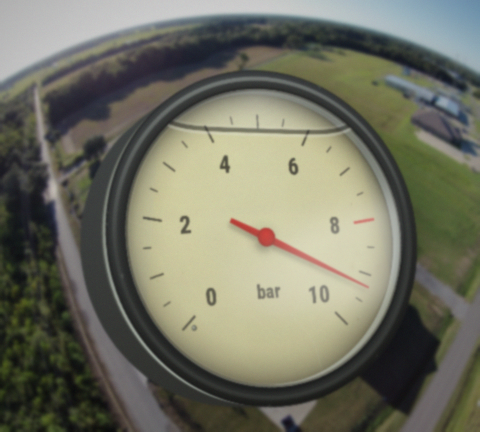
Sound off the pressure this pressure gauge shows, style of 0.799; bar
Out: 9.25; bar
